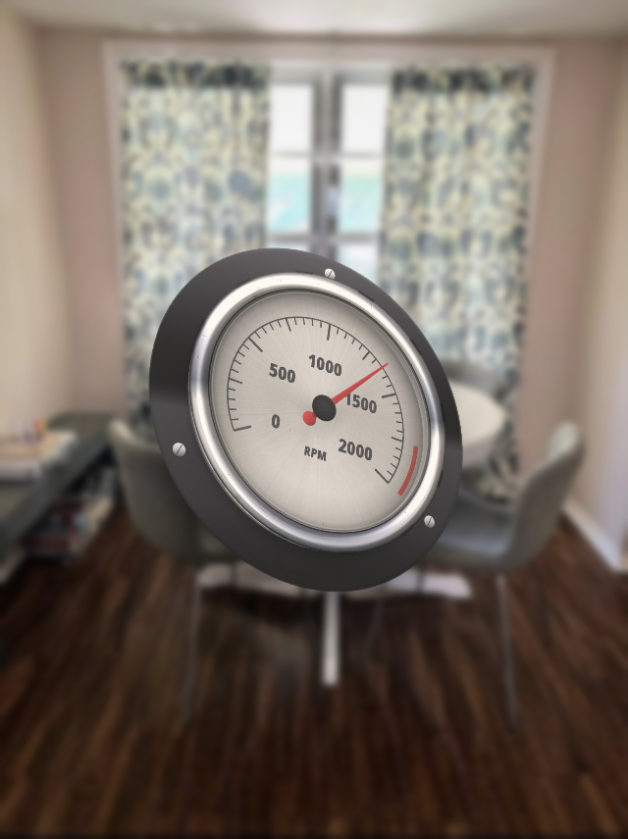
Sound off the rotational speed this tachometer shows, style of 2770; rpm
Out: 1350; rpm
